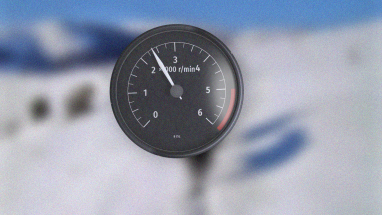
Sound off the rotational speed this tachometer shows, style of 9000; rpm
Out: 2375; rpm
